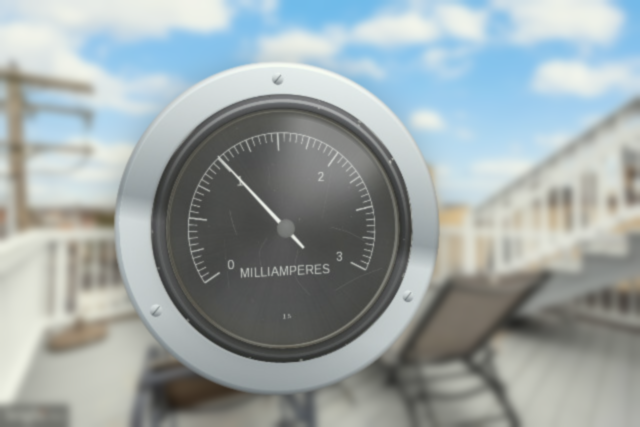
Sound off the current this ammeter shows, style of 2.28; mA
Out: 1; mA
